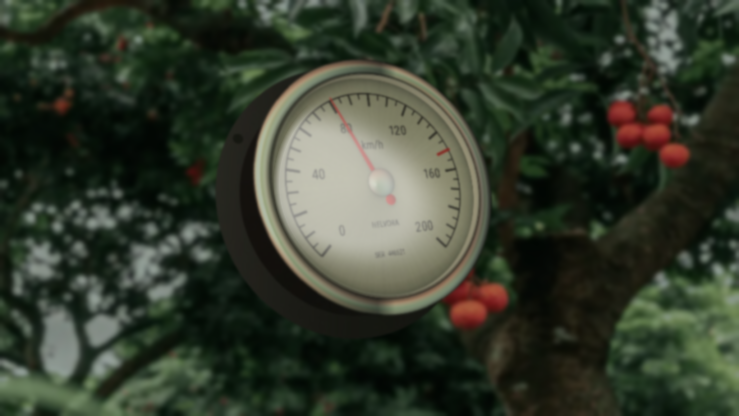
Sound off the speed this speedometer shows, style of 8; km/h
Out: 80; km/h
